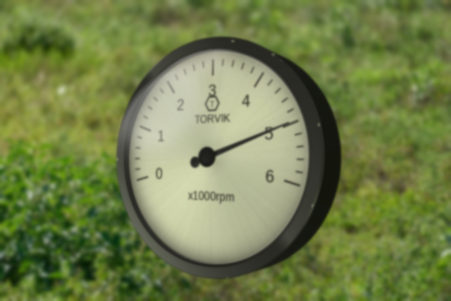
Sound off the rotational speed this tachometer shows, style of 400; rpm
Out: 5000; rpm
